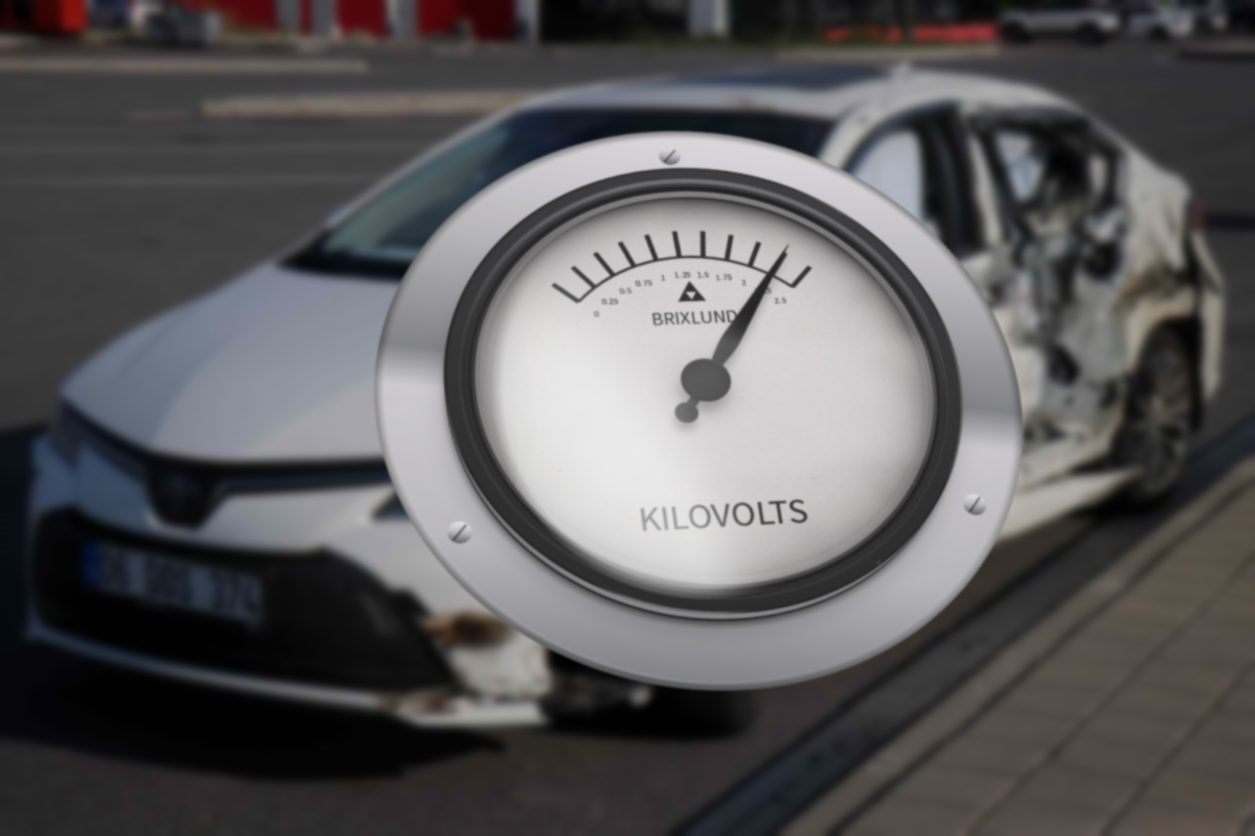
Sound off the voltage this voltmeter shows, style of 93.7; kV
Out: 2.25; kV
